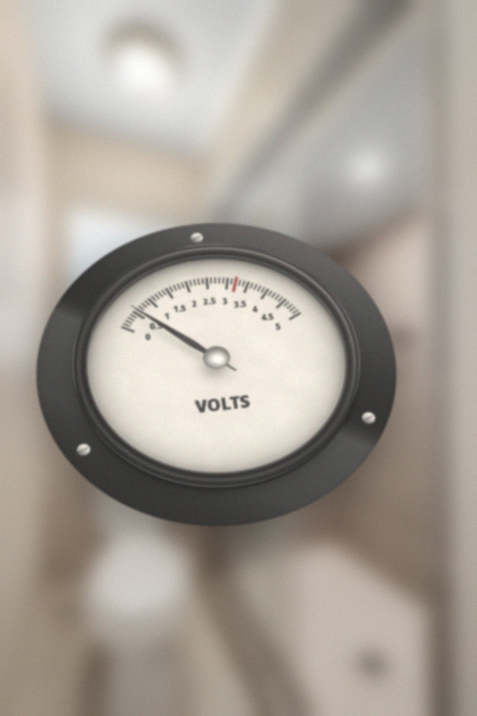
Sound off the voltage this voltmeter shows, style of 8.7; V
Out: 0.5; V
